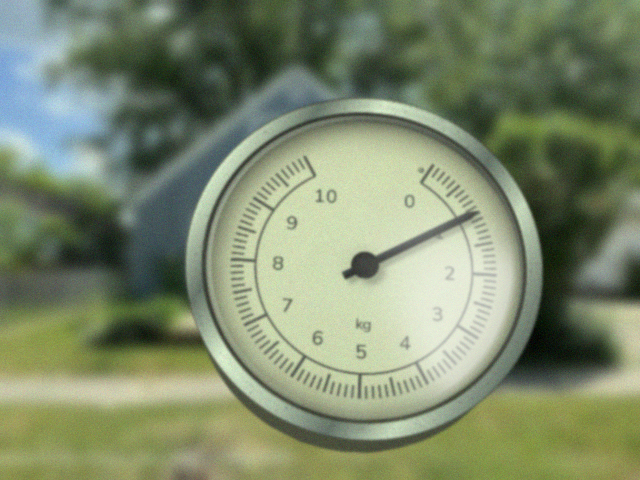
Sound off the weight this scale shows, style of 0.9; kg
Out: 1; kg
